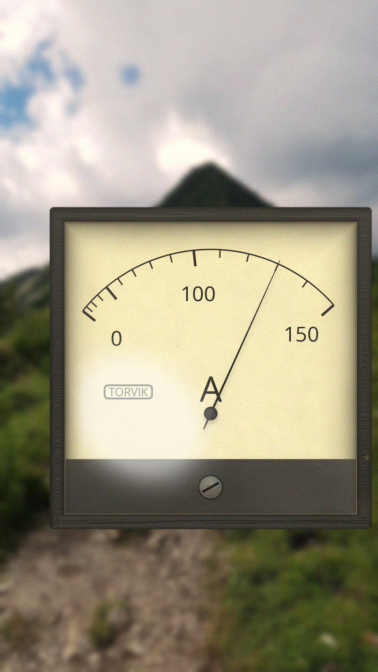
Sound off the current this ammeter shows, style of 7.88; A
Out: 130; A
